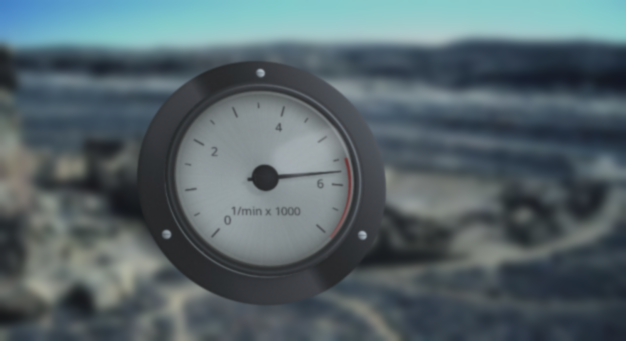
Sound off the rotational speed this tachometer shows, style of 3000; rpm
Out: 5750; rpm
